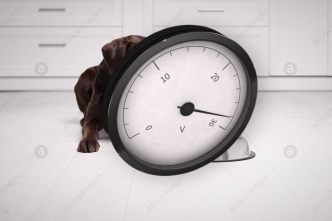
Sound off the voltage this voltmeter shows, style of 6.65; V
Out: 28; V
